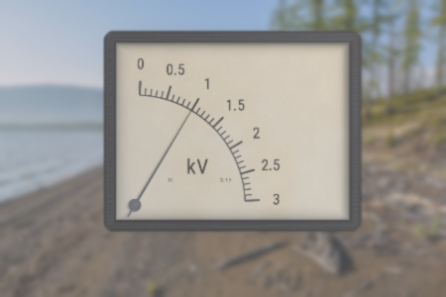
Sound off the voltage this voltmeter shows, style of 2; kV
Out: 1; kV
